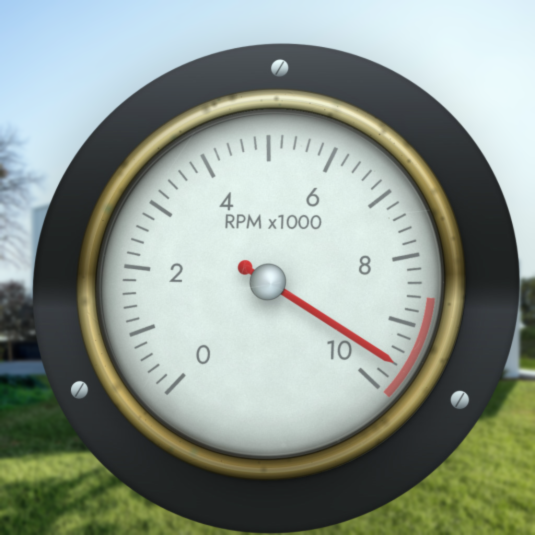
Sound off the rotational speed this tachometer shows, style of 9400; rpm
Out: 9600; rpm
